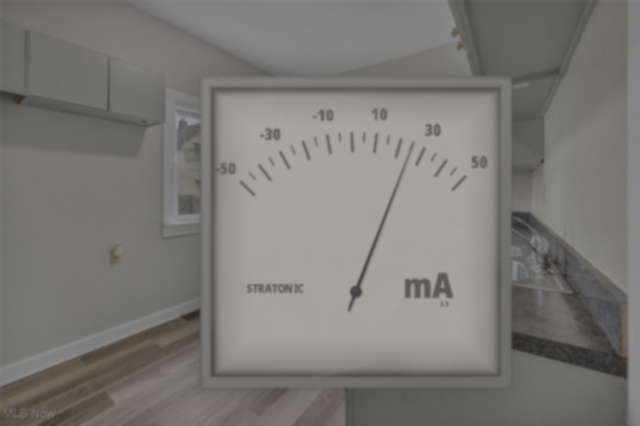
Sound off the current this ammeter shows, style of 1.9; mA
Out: 25; mA
